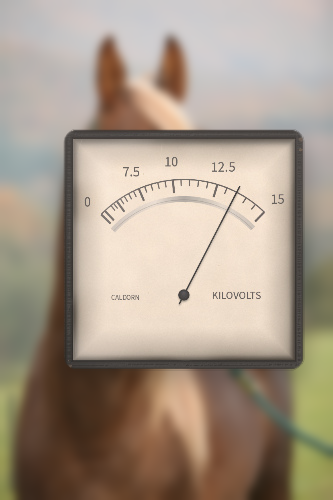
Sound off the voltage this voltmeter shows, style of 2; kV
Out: 13.5; kV
